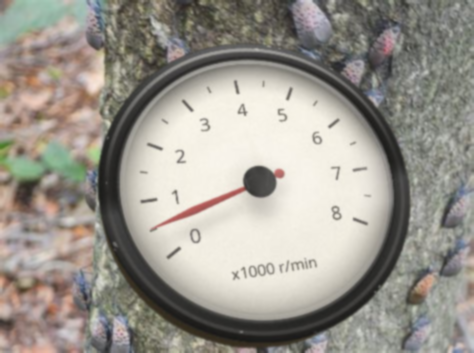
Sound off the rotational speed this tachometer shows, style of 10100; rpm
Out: 500; rpm
